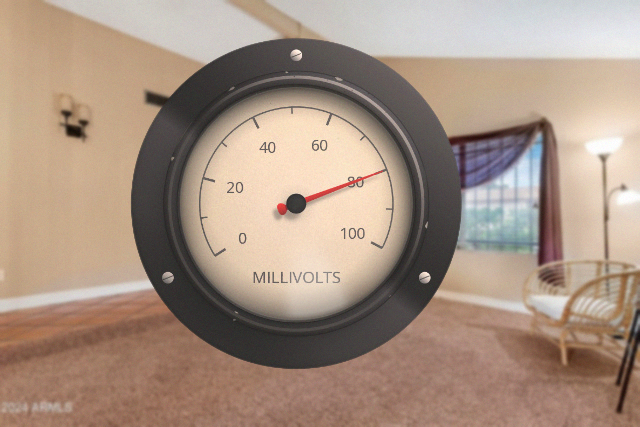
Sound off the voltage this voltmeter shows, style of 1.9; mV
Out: 80; mV
